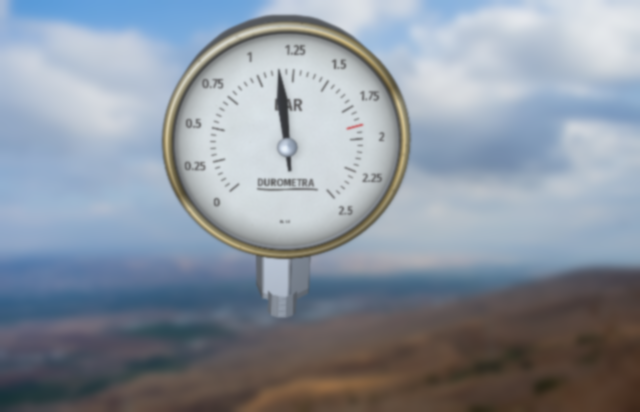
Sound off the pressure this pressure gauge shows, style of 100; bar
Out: 1.15; bar
